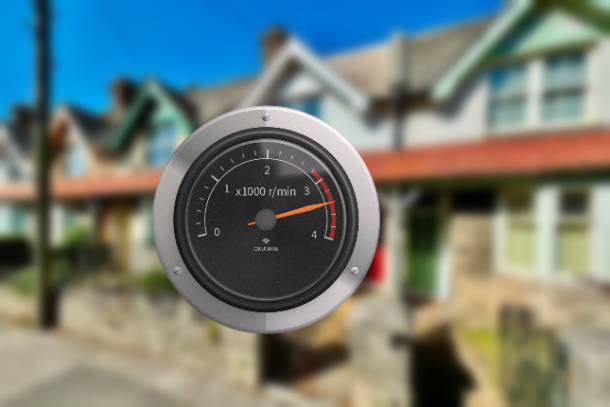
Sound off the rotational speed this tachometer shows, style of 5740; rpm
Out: 3400; rpm
